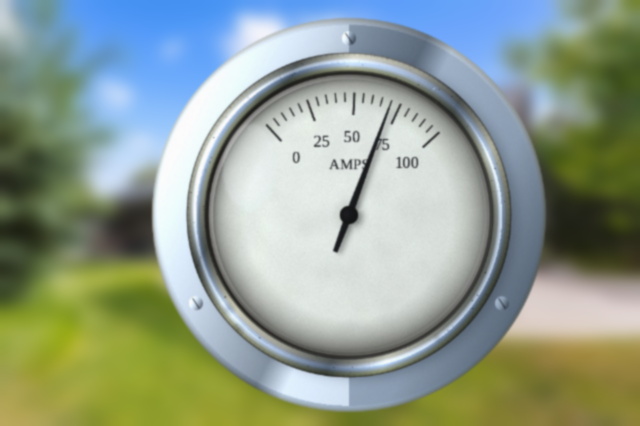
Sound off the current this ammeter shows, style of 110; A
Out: 70; A
